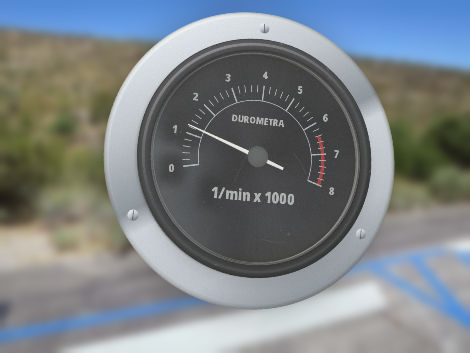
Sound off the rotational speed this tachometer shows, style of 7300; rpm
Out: 1200; rpm
